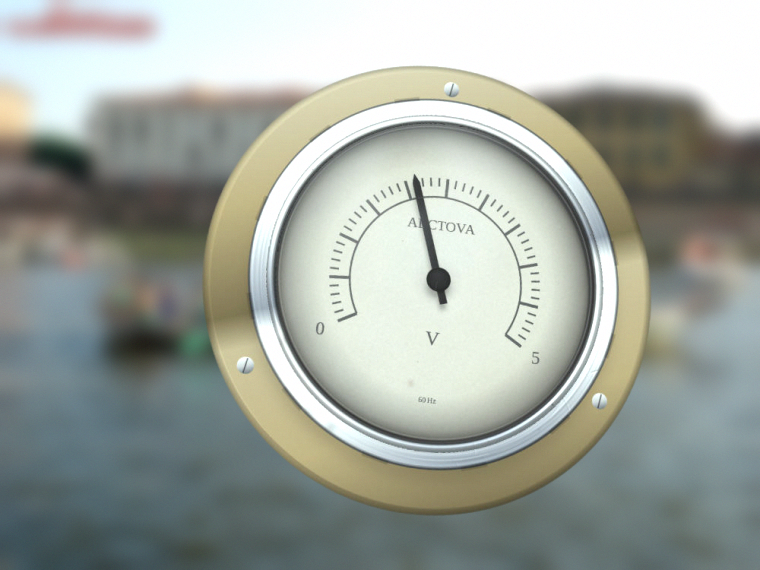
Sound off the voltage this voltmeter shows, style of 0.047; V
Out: 2.1; V
